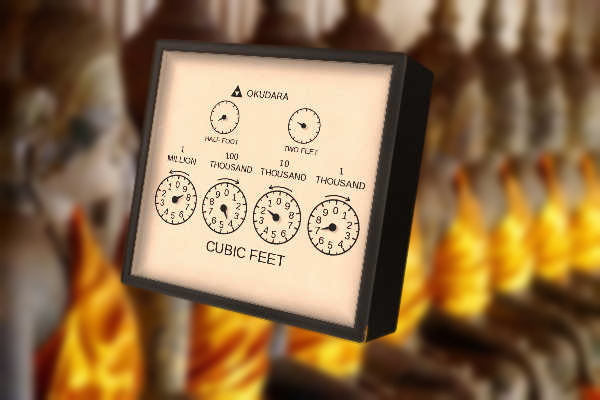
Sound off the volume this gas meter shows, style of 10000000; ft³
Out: 841700; ft³
